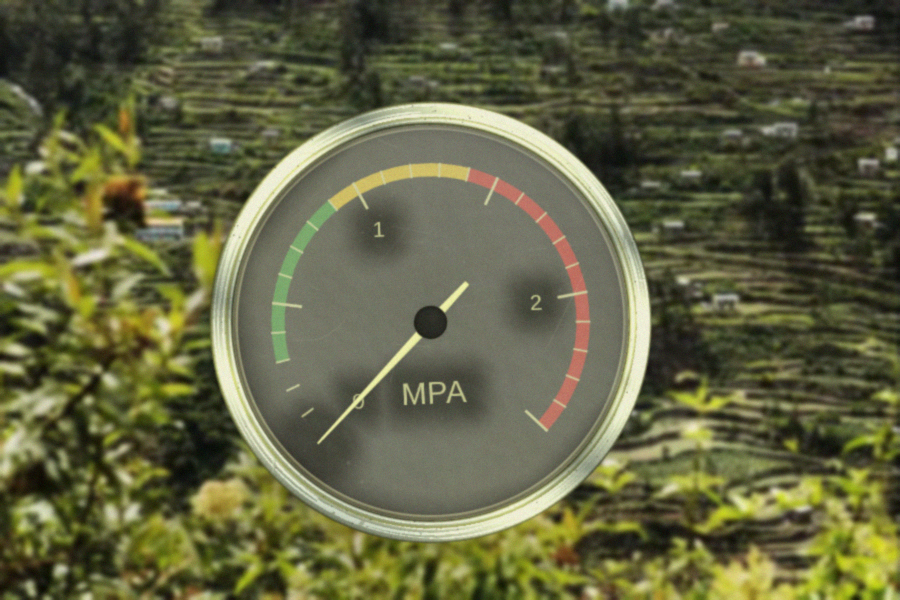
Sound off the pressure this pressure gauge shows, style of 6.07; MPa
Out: 0; MPa
